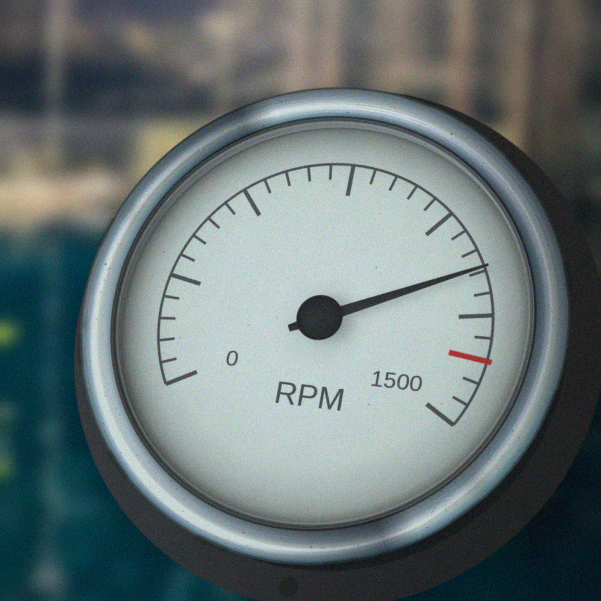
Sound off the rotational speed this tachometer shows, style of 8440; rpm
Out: 1150; rpm
